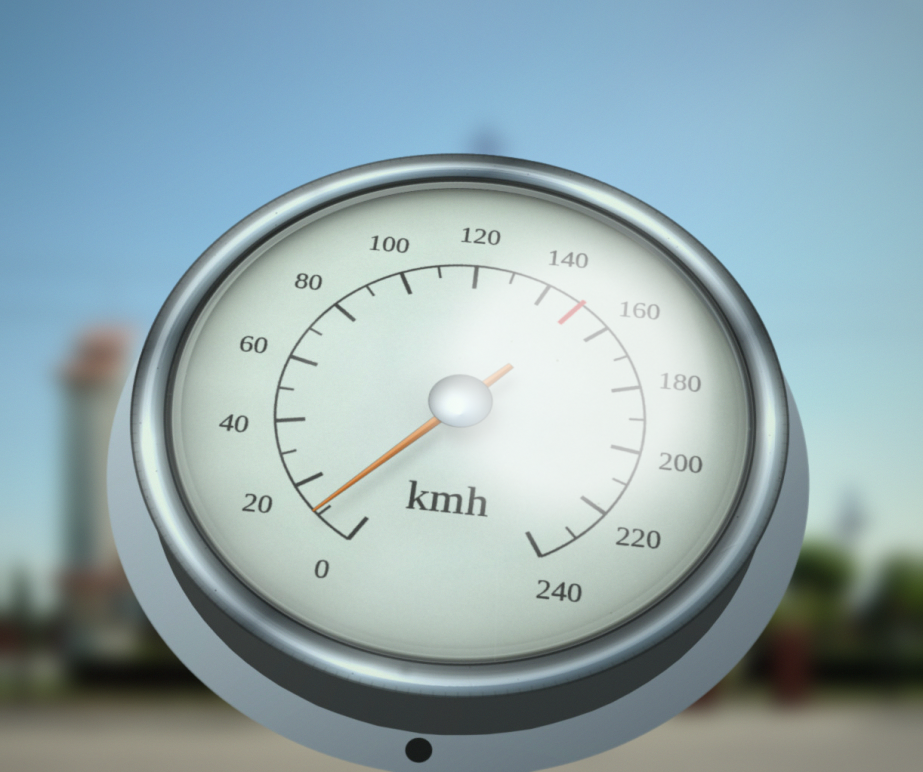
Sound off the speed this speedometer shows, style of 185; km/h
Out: 10; km/h
